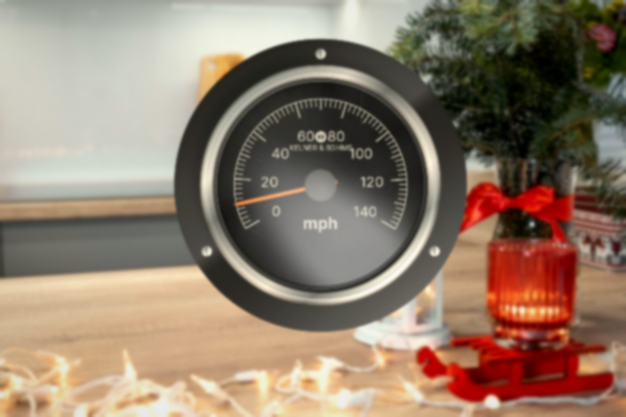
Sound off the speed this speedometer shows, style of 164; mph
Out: 10; mph
